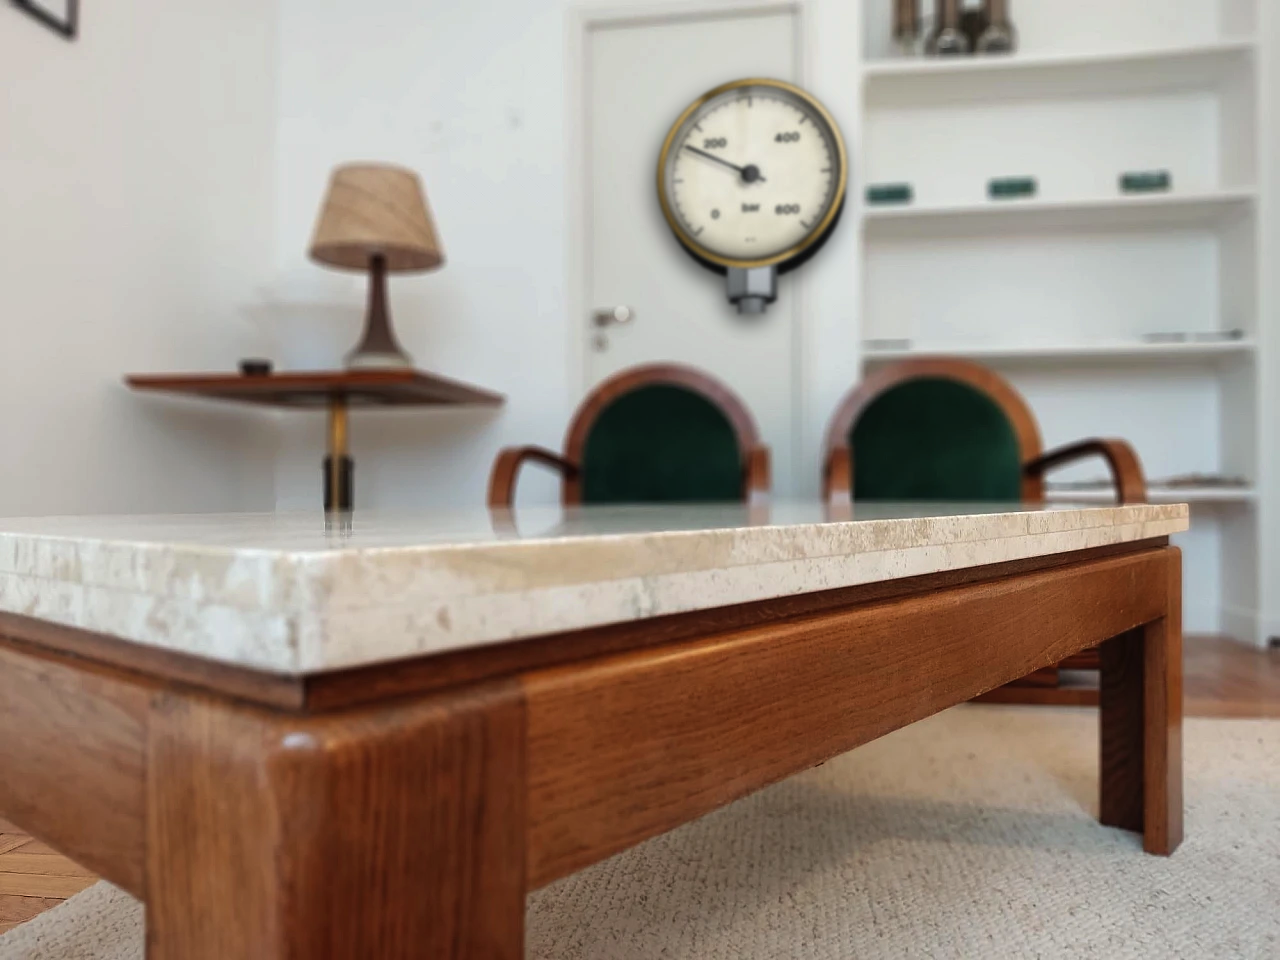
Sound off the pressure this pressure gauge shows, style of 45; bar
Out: 160; bar
